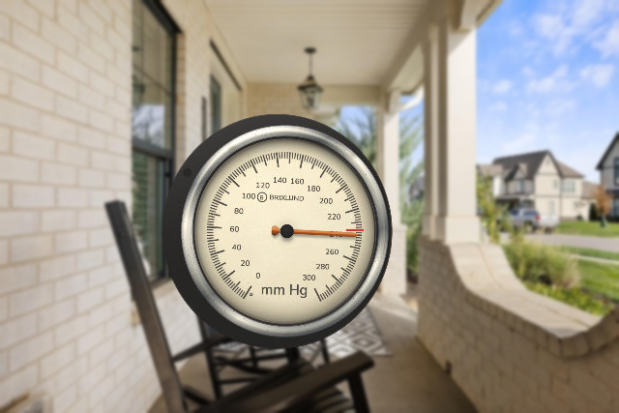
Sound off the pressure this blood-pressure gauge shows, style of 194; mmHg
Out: 240; mmHg
